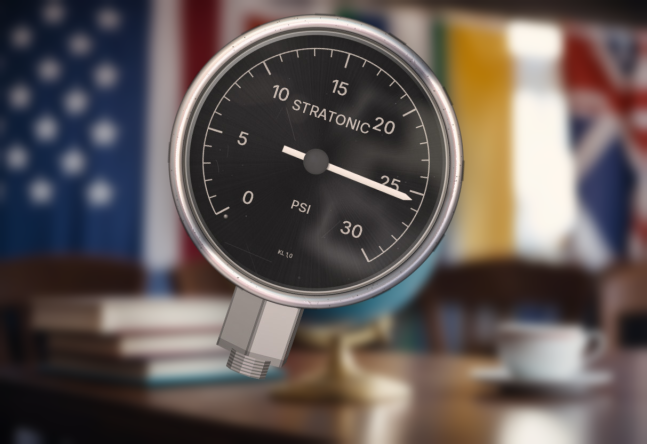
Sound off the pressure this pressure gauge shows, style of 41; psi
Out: 25.5; psi
